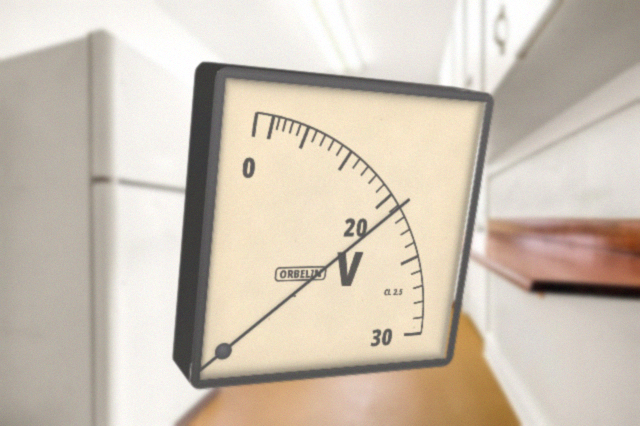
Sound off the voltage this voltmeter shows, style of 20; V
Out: 21; V
